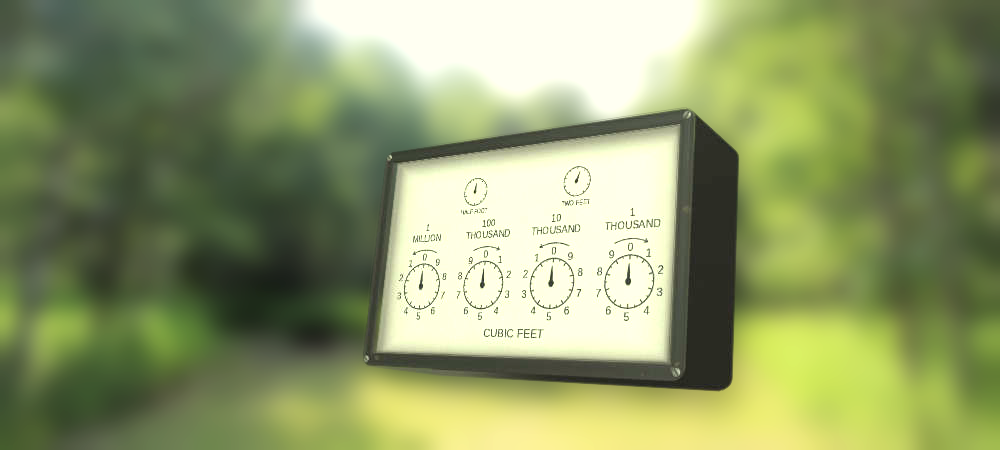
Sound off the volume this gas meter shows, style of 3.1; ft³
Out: 0; ft³
